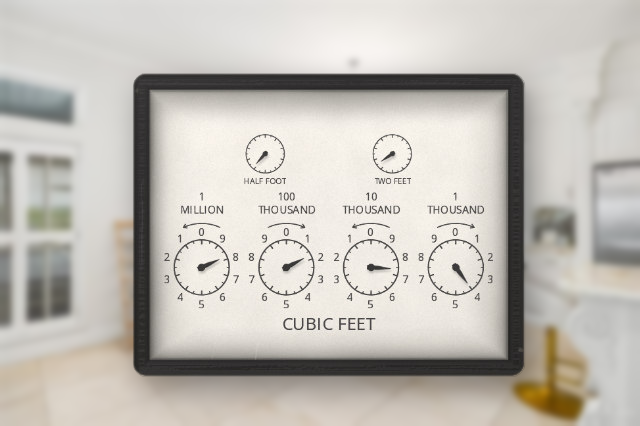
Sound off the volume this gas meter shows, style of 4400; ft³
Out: 817400; ft³
